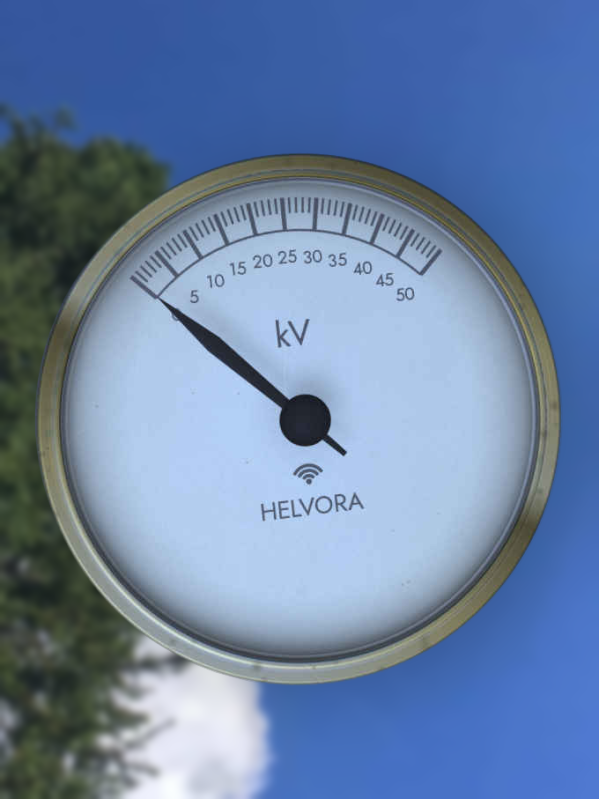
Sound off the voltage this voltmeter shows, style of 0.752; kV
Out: 0; kV
